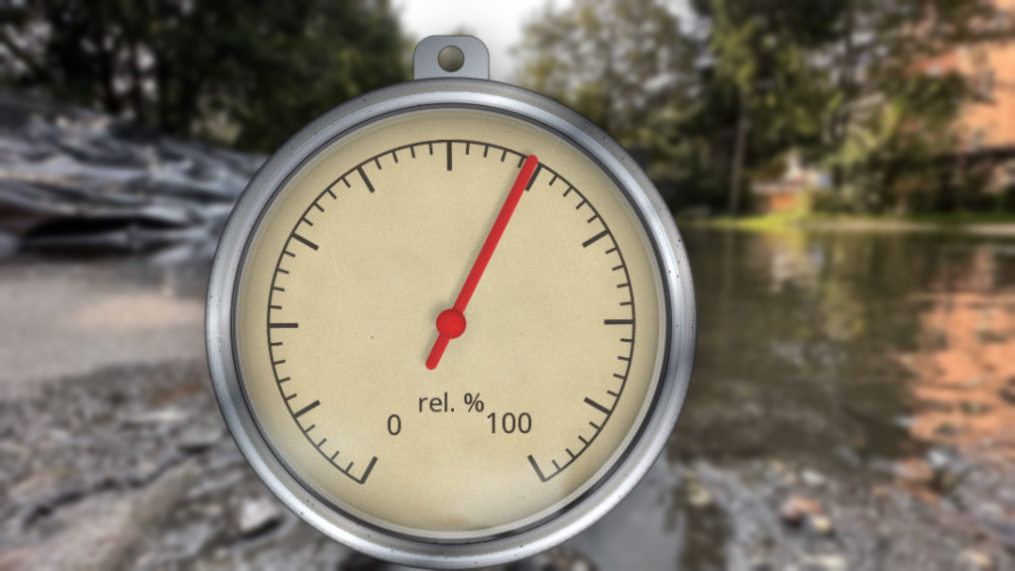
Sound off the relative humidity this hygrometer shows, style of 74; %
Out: 59; %
